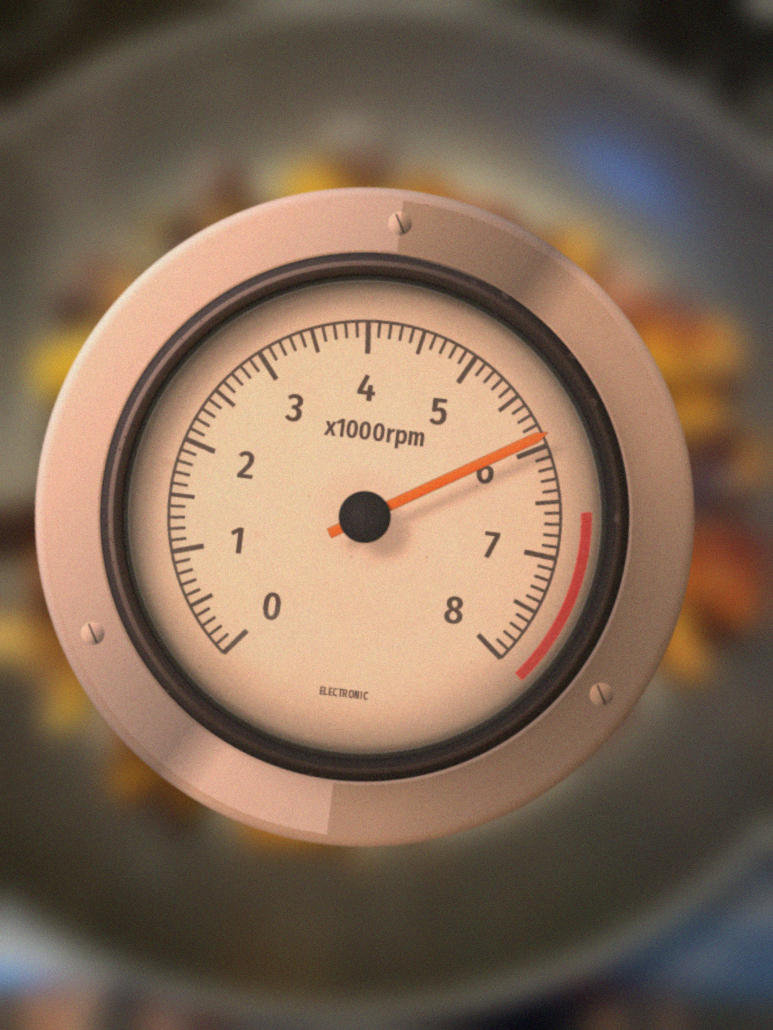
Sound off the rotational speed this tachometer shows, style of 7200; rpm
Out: 5900; rpm
